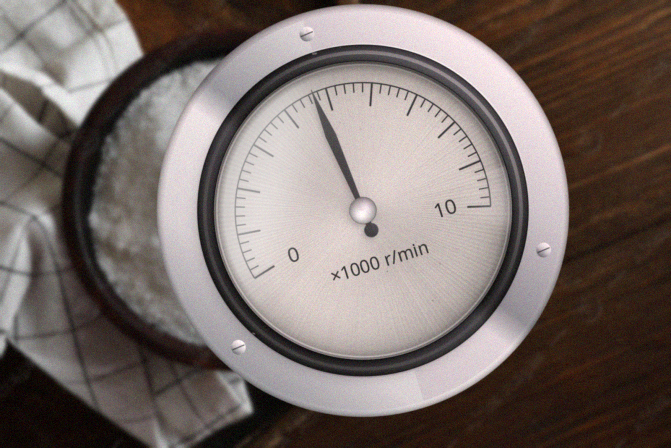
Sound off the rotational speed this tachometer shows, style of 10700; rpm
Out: 4700; rpm
